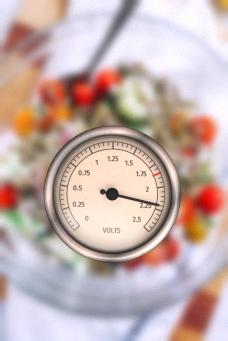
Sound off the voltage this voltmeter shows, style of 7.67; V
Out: 2.2; V
